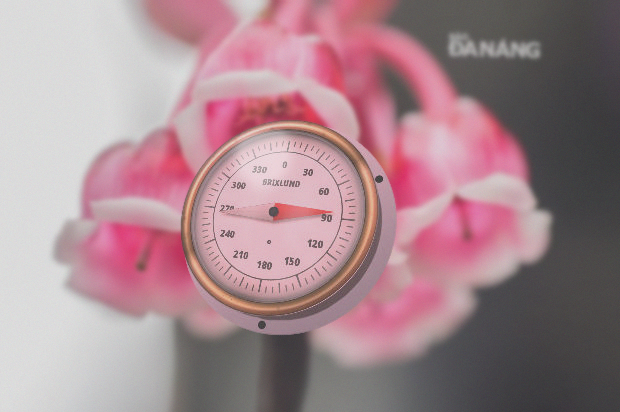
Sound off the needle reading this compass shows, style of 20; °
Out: 85; °
